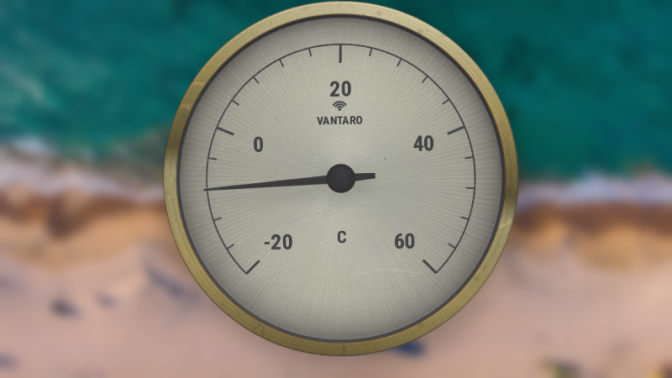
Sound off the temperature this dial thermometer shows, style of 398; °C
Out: -8; °C
